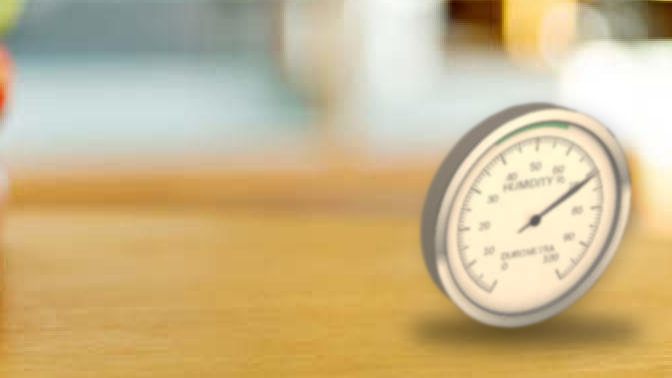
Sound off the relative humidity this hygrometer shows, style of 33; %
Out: 70; %
